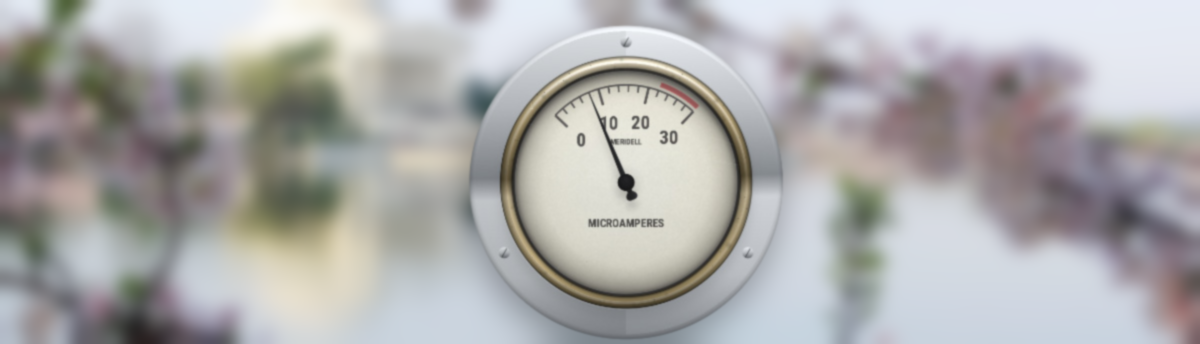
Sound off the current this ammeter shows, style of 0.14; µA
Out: 8; µA
